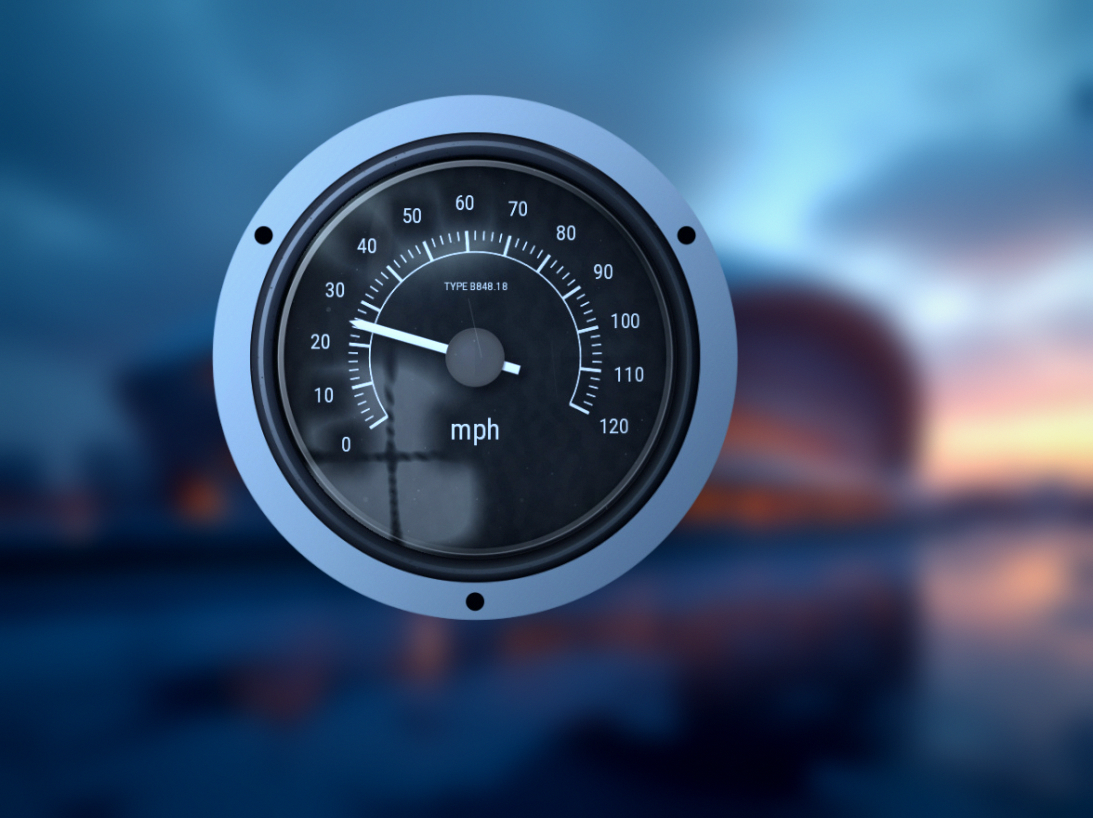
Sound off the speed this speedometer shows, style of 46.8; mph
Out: 25; mph
